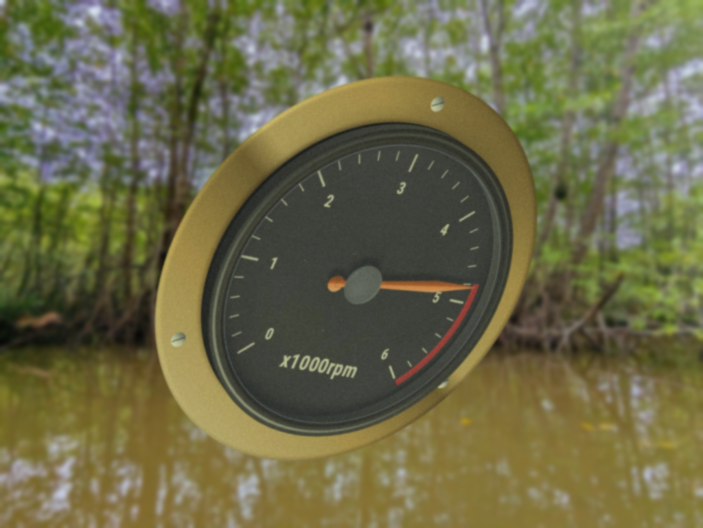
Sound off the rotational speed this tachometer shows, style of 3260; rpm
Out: 4800; rpm
